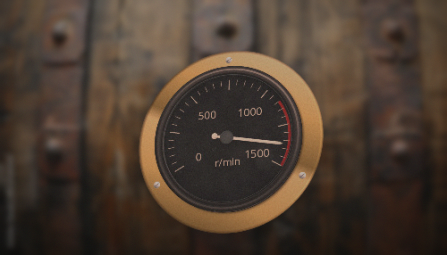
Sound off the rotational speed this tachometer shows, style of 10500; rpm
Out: 1375; rpm
